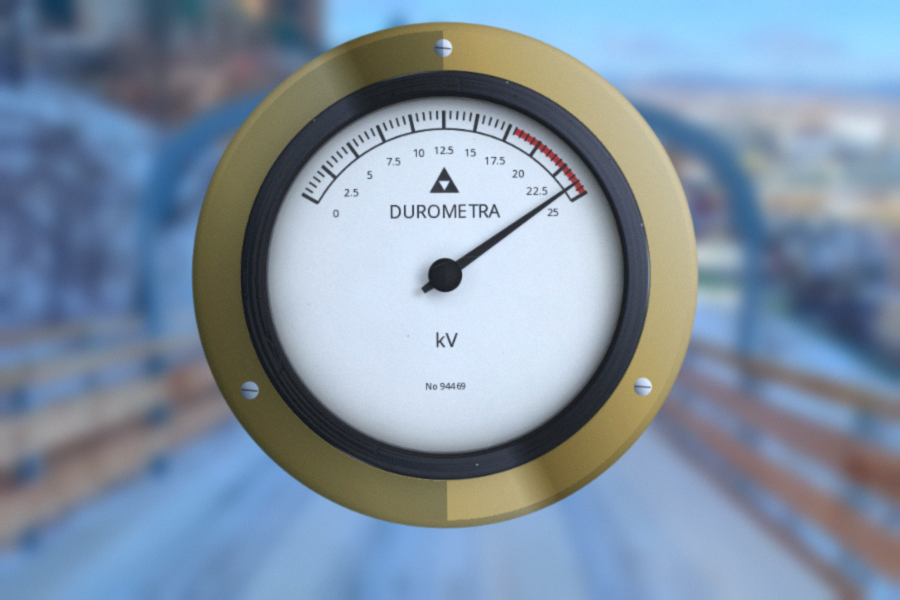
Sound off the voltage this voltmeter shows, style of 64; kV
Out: 24; kV
